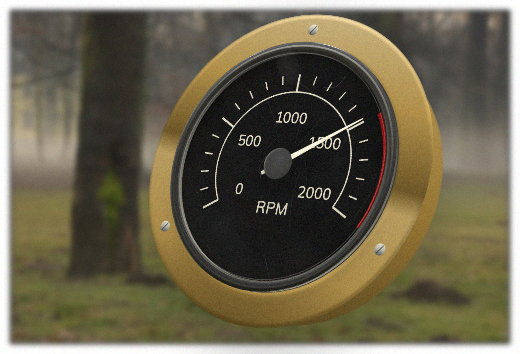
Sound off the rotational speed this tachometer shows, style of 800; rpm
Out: 1500; rpm
